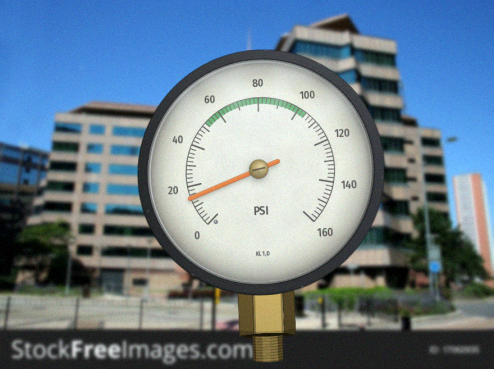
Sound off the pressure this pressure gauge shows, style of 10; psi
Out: 14; psi
